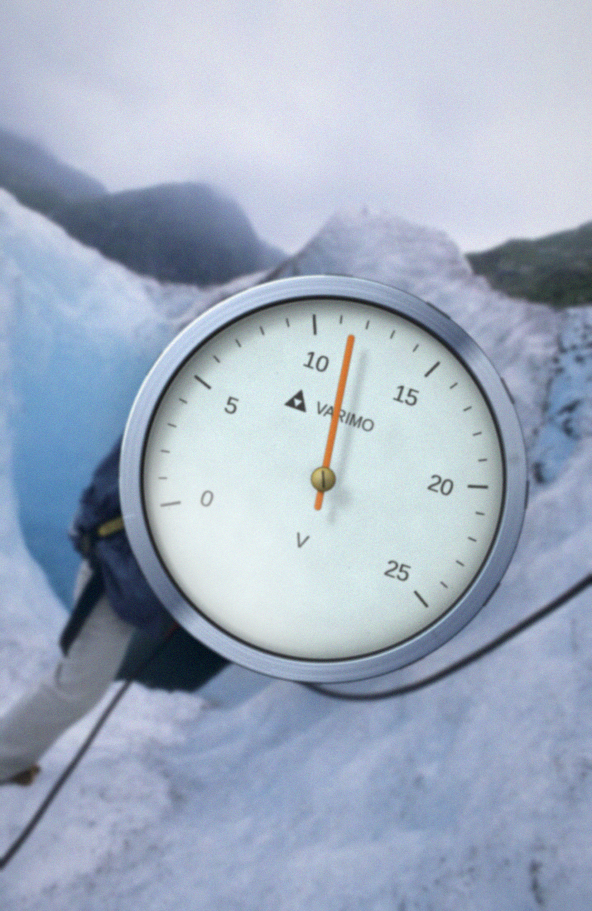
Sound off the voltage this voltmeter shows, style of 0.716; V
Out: 11.5; V
